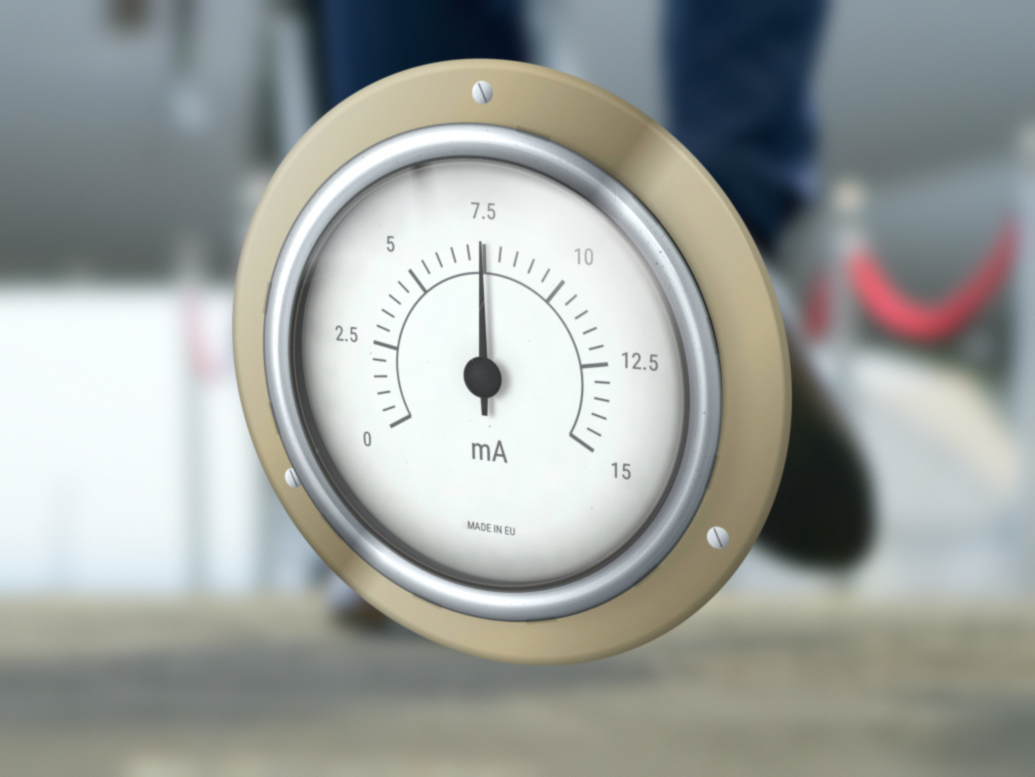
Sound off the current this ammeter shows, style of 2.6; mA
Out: 7.5; mA
